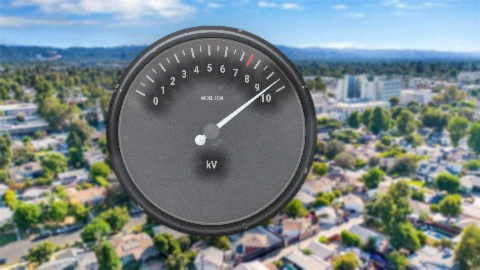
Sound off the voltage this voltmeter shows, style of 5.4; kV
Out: 9.5; kV
